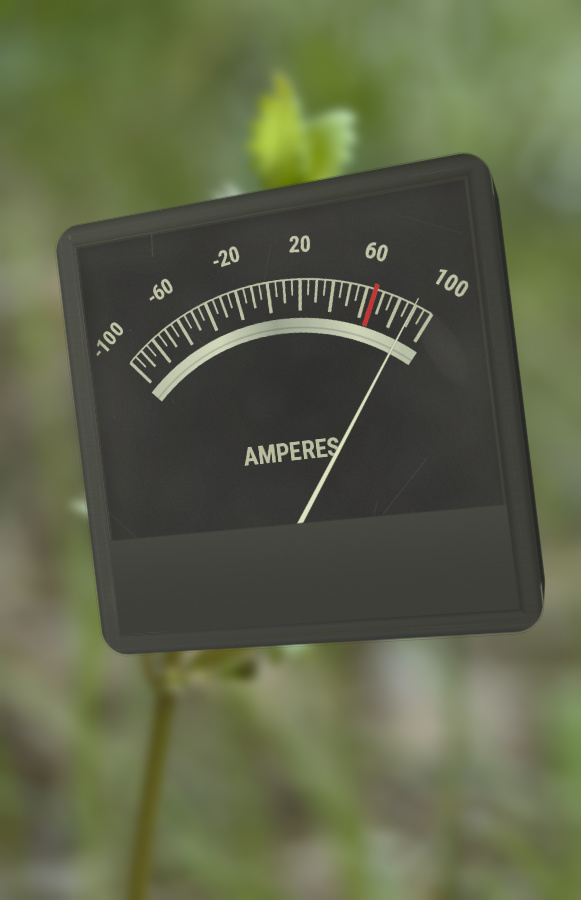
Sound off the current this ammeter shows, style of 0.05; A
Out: 90; A
